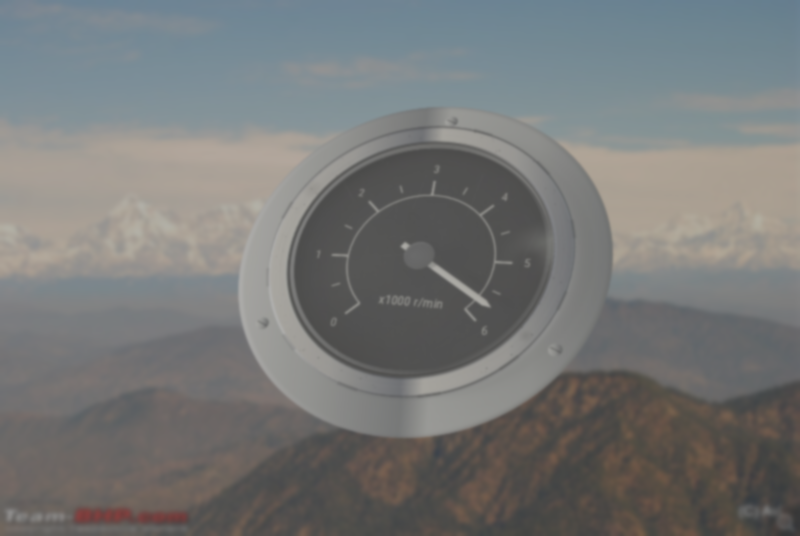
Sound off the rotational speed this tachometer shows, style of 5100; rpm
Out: 5750; rpm
